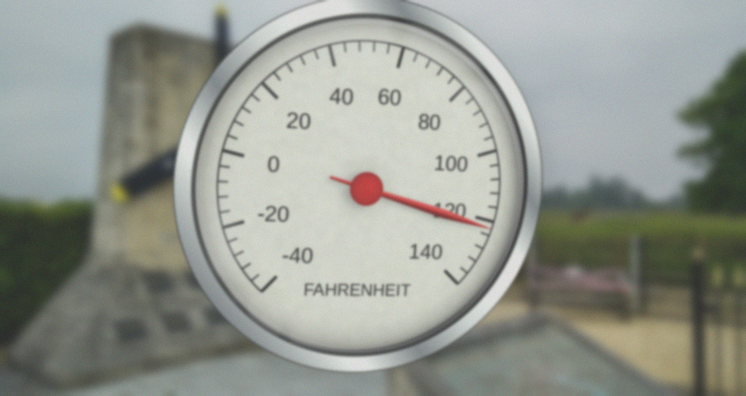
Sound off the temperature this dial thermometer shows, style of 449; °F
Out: 122; °F
